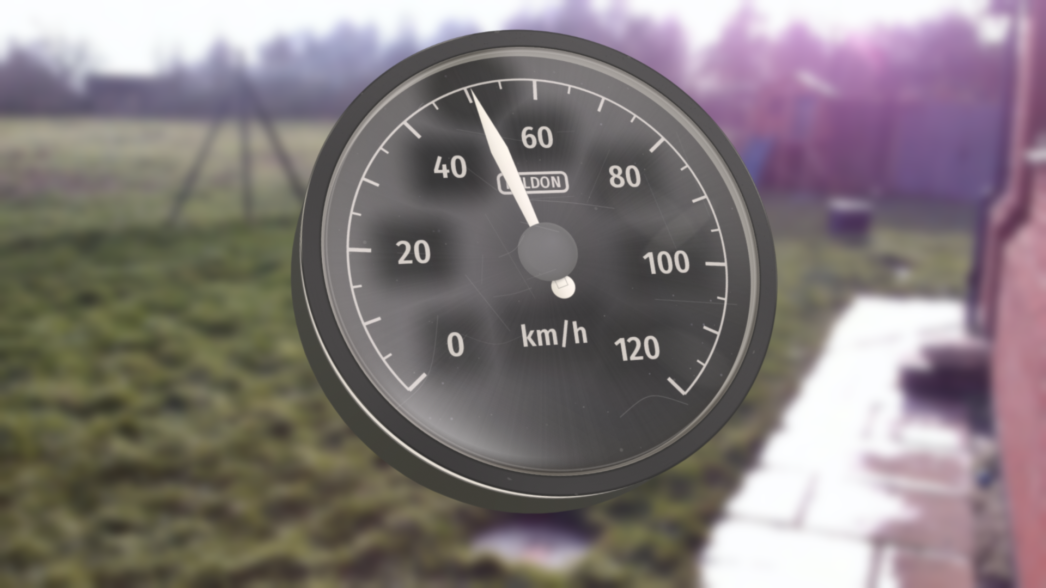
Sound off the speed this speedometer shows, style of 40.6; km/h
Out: 50; km/h
